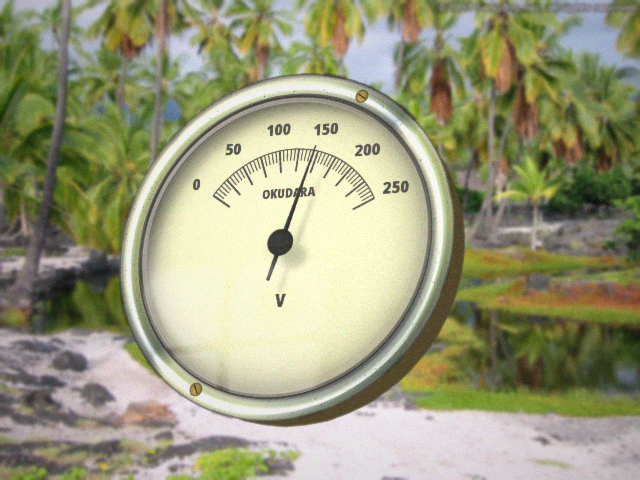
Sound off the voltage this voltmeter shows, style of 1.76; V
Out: 150; V
